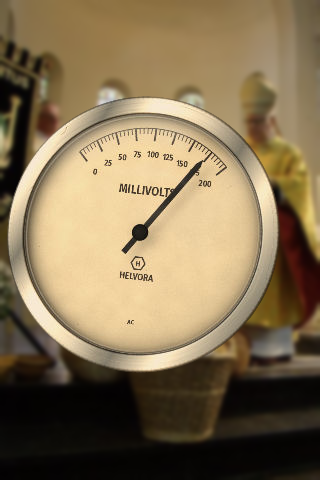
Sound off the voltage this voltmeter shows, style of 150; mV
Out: 175; mV
